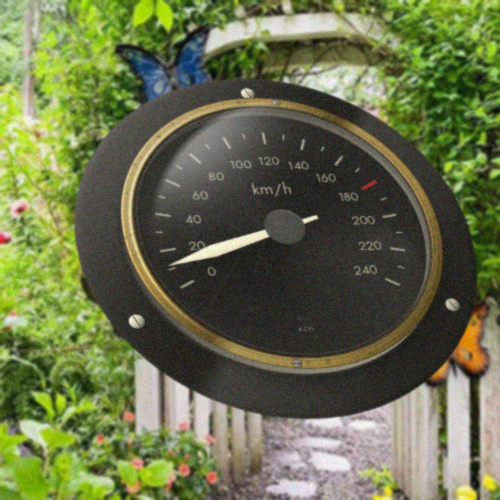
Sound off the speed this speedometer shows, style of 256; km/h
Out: 10; km/h
